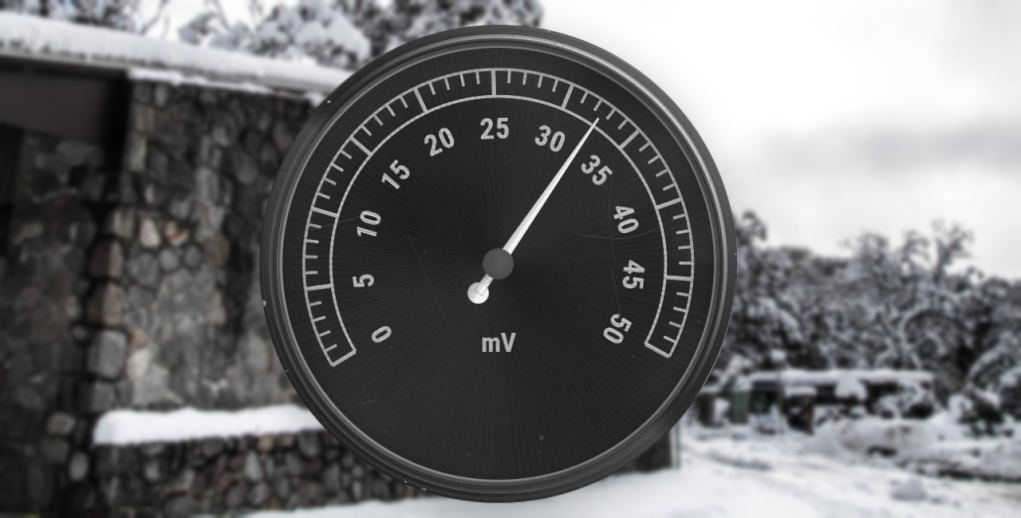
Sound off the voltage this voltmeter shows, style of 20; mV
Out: 32.5; mV
